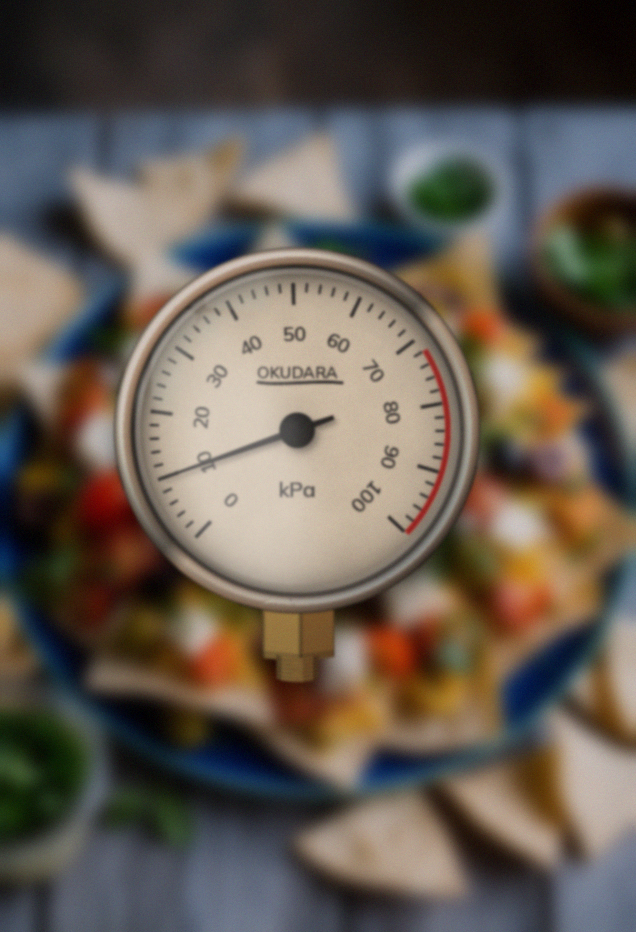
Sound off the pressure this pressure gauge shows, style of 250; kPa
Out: 10; kPa
